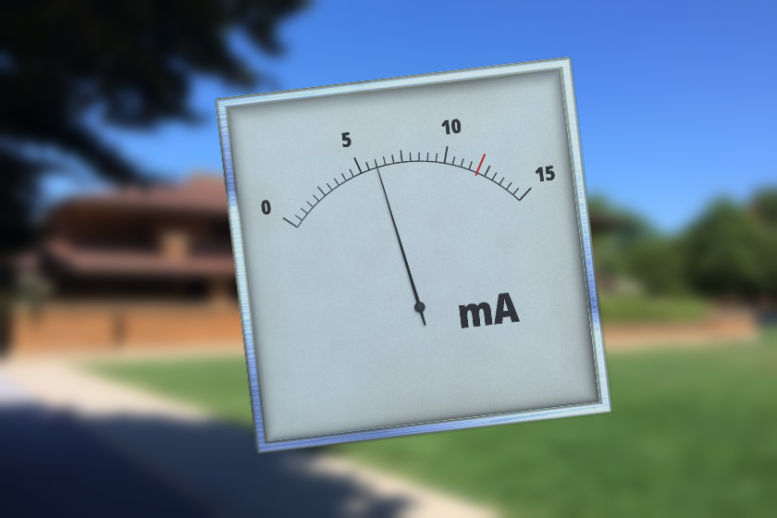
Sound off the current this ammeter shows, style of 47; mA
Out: 6; mA
